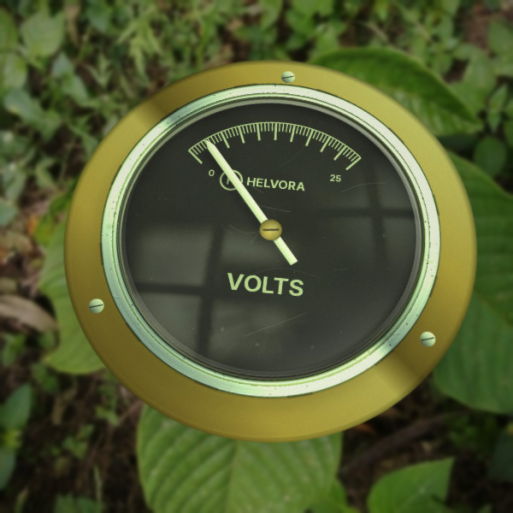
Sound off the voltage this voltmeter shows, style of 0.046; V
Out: 2.5; V
